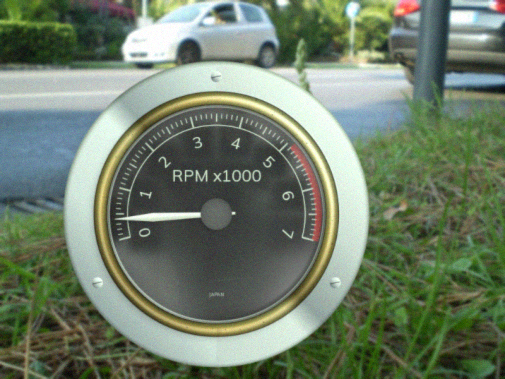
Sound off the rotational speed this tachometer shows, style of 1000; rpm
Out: 400; rpm
